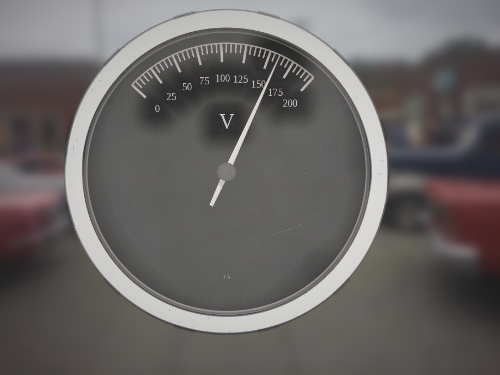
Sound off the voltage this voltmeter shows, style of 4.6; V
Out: 160; V
